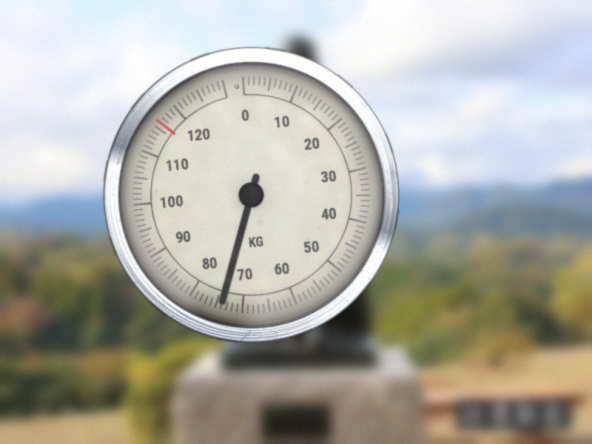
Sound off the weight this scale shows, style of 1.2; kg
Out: 74; kg
